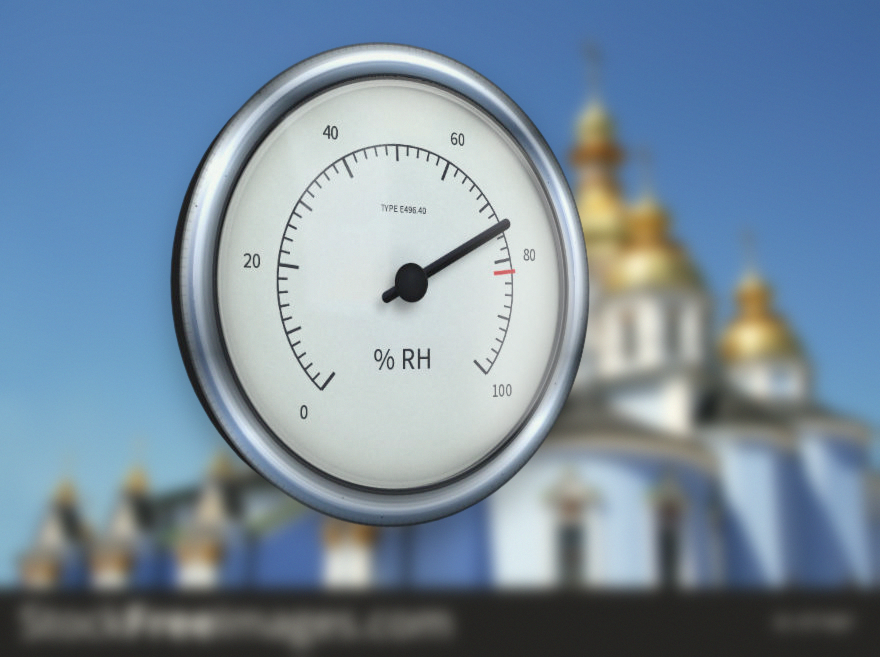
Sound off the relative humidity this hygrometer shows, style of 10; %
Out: 74; %
